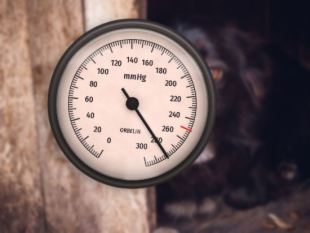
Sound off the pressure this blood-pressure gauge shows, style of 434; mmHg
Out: 280; mmHg
